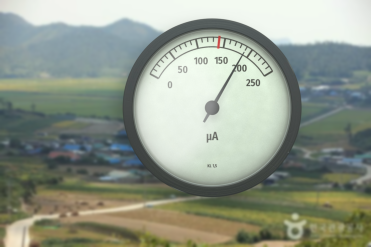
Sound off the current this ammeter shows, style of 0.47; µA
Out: 190; µA
